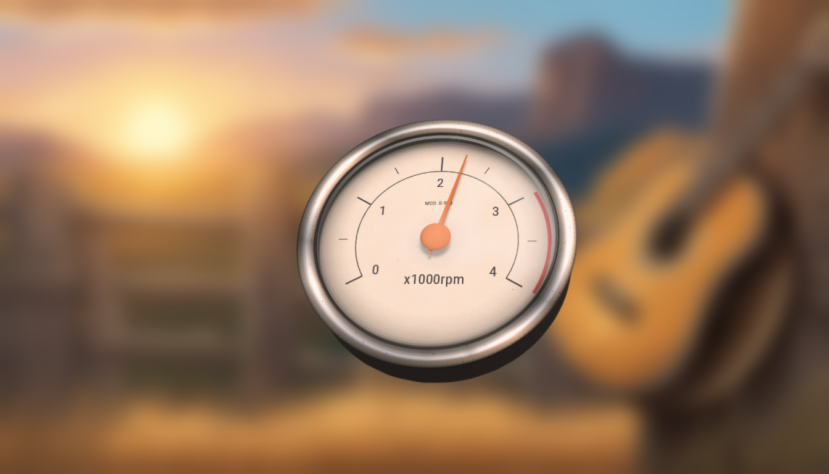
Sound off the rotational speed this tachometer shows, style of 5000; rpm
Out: 2250; rpm
